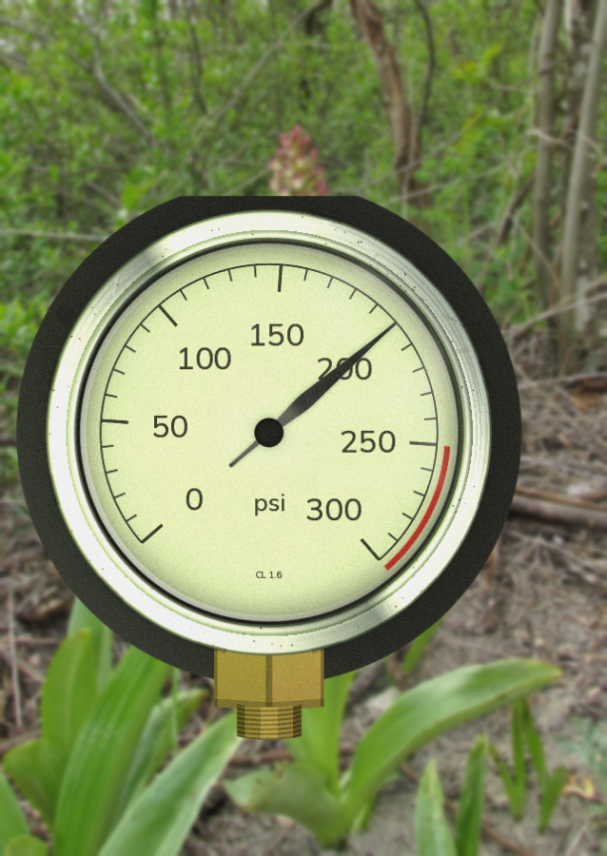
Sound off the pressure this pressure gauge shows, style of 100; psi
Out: 200; psi
